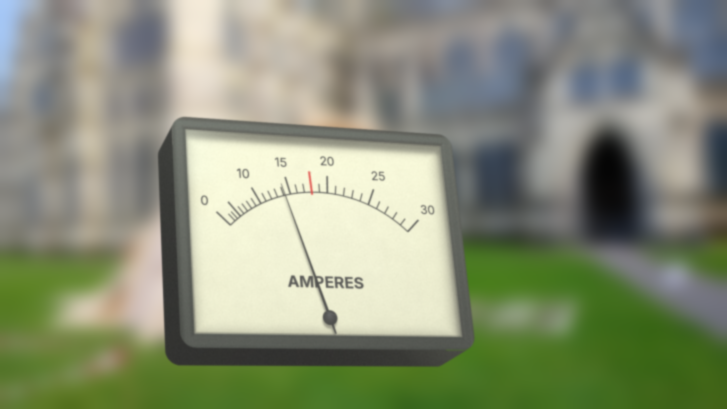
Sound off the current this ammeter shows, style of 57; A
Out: 14; A
